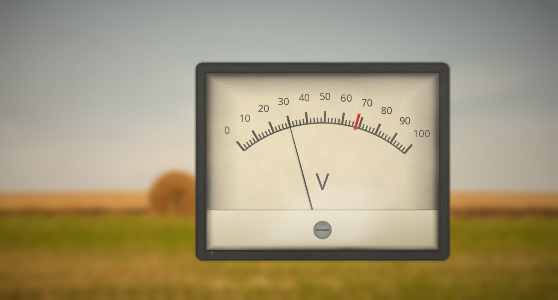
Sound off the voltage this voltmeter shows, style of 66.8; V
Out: 30; V
